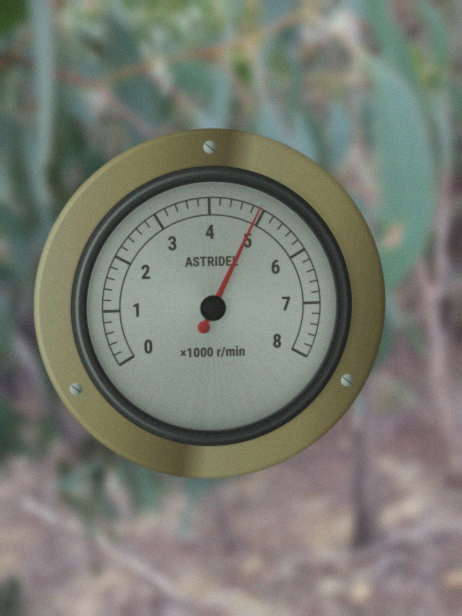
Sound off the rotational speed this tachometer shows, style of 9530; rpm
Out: 4900; rpm
